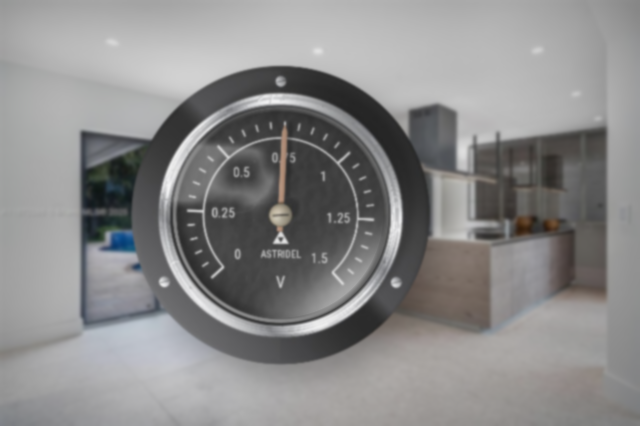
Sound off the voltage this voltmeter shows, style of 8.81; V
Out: 0.75; V
